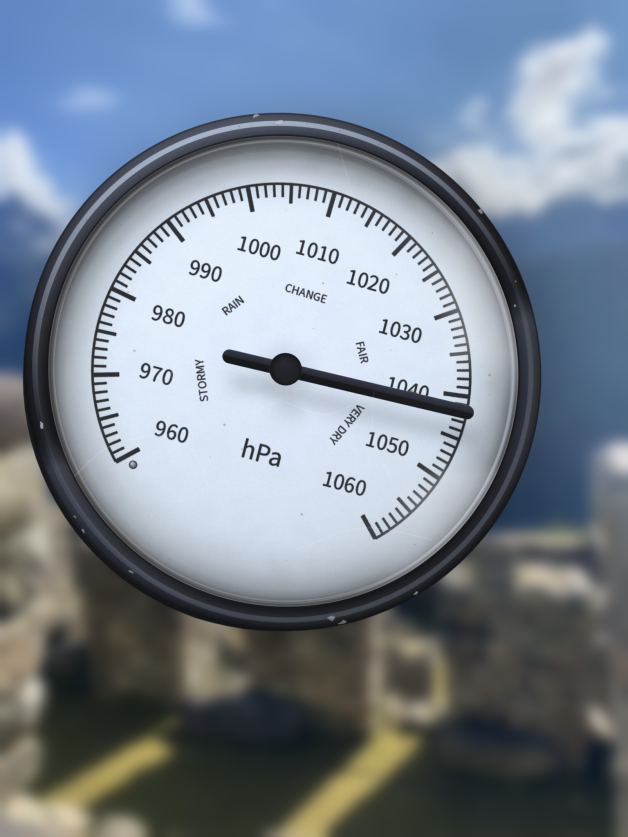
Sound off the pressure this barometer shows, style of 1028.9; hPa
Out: 1042; hPa
